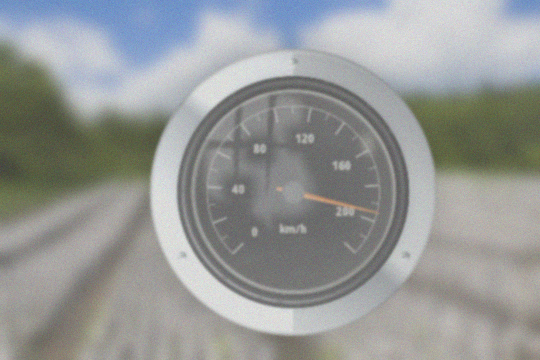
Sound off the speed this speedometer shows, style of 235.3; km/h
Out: 195; km/h
